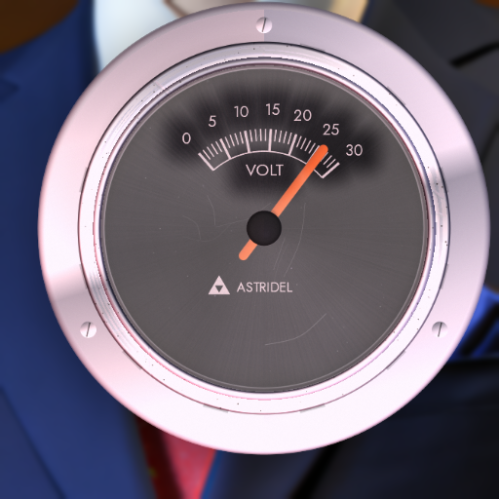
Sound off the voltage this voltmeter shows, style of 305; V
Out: 26; V
